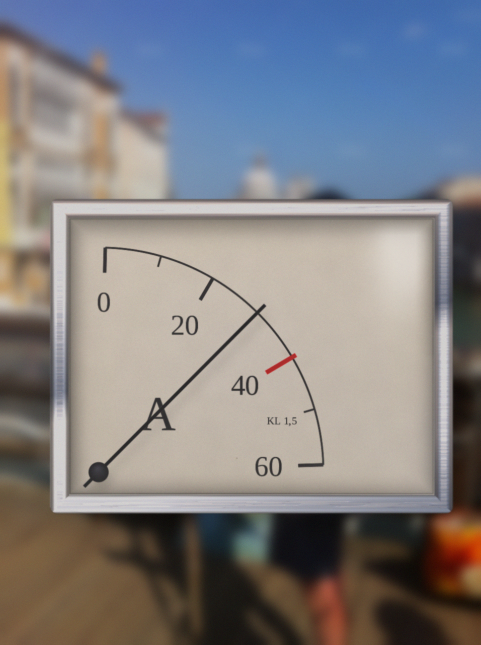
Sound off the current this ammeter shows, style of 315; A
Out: 30; A
